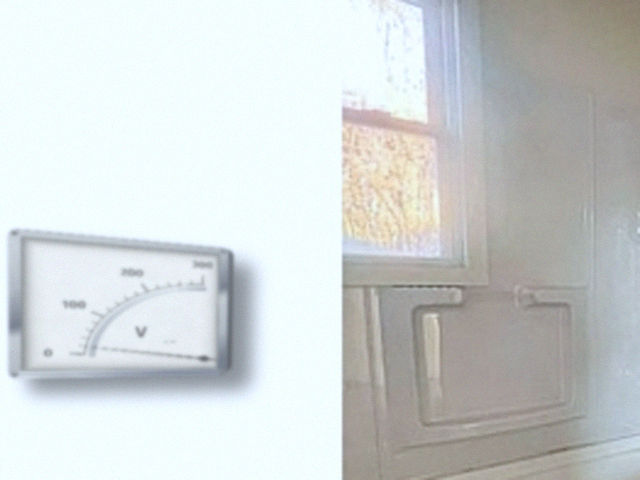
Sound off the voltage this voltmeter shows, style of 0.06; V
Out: 20; V
